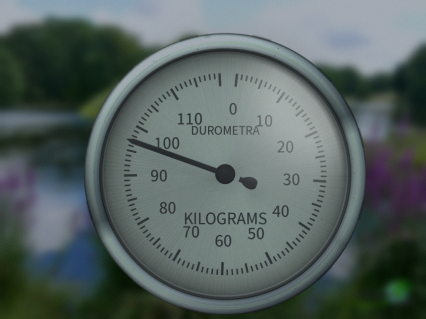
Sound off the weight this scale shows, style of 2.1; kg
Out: 97; kg
